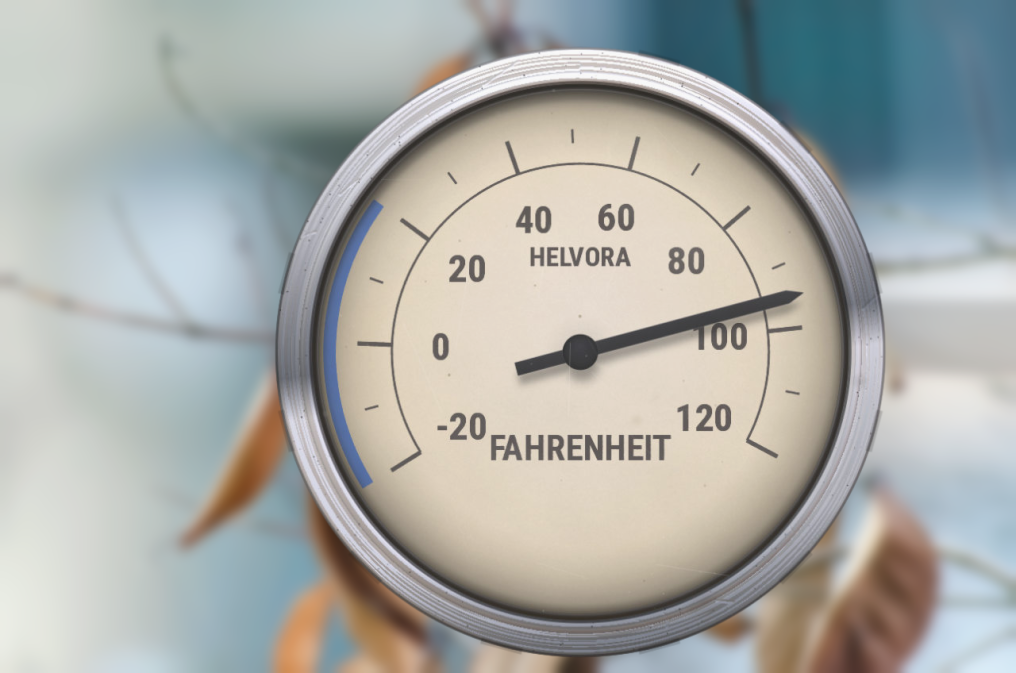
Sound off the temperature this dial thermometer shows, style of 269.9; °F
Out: 95; °F
